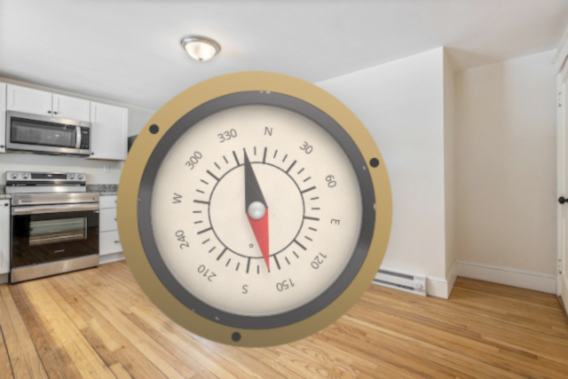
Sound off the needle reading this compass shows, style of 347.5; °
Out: 160; °
